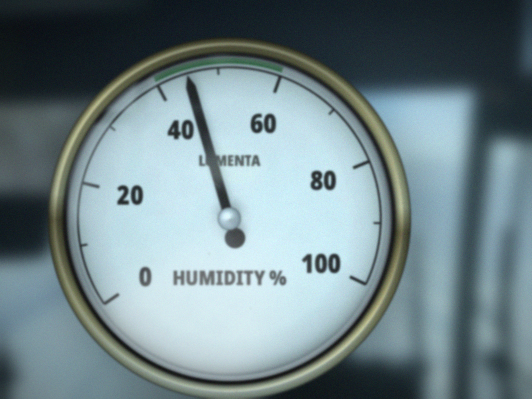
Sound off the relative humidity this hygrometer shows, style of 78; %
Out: 45; %
